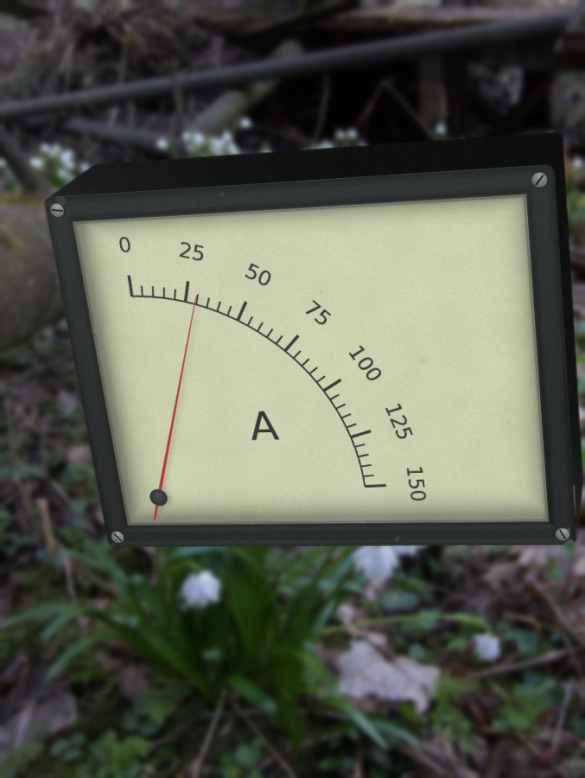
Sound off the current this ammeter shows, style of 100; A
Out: 30; A
